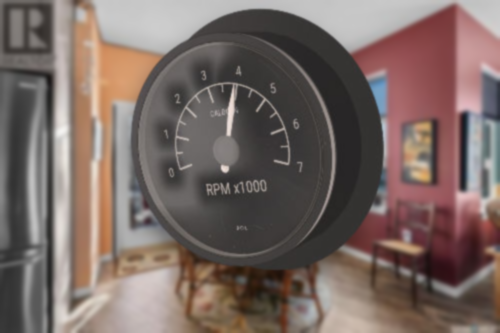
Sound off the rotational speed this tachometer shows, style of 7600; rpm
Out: 4000; rpm
